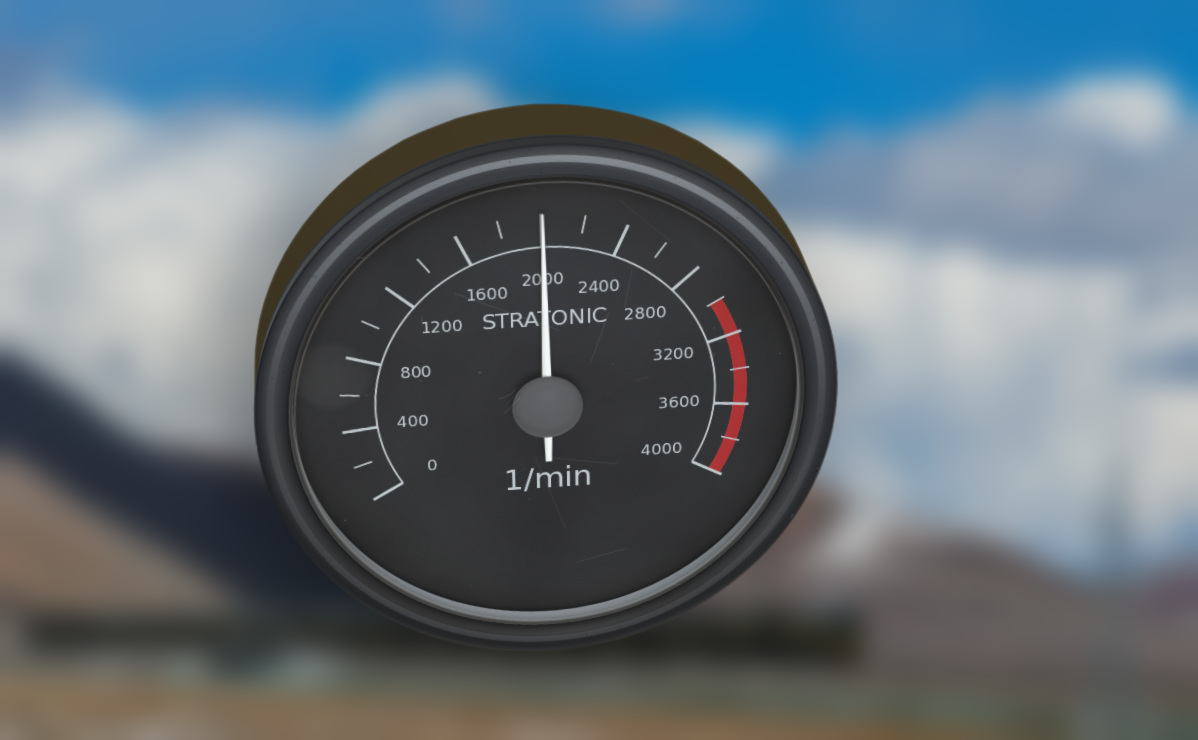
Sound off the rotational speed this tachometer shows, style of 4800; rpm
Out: 2000; rpm
